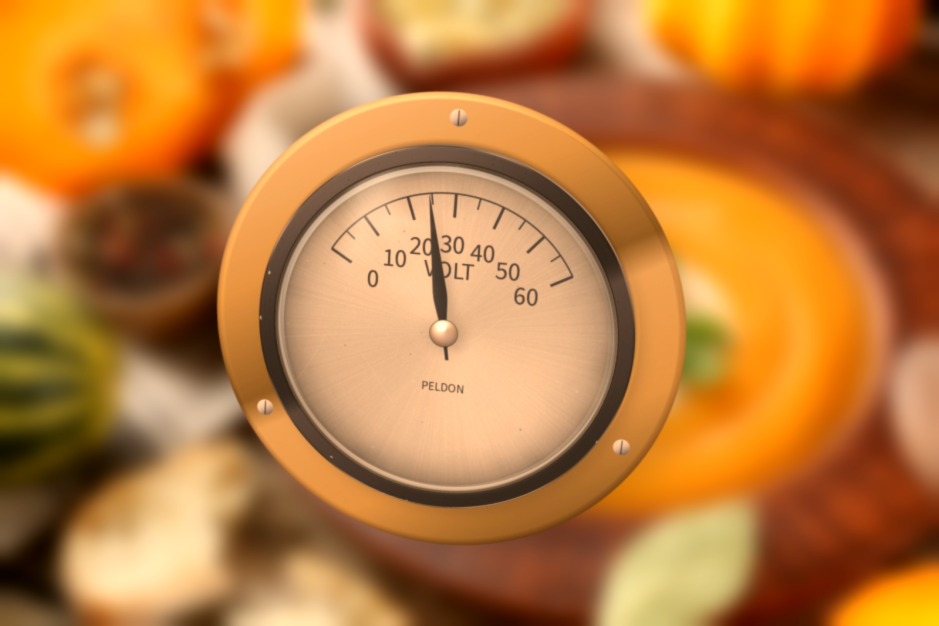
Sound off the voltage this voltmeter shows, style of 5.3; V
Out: 25; V
